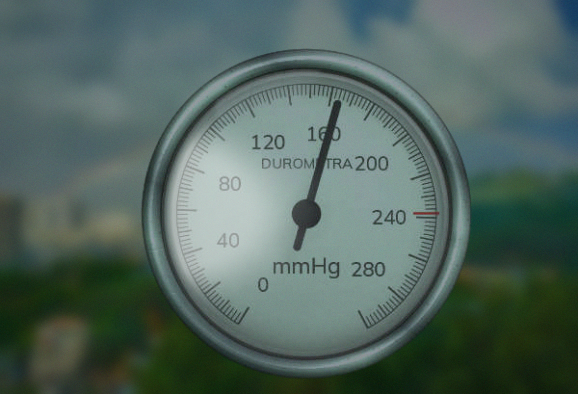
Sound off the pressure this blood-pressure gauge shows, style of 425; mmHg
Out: 164; mmHg
